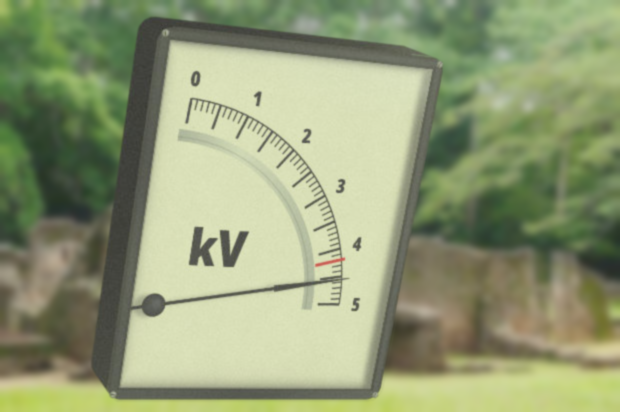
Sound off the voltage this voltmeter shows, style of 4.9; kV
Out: 4.5; kV
